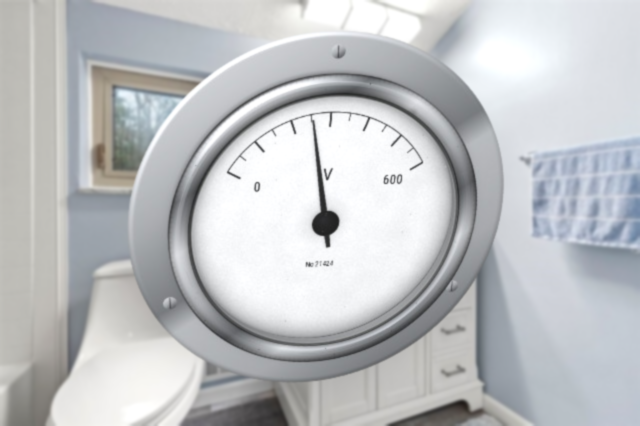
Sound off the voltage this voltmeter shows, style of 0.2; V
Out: 250; V
